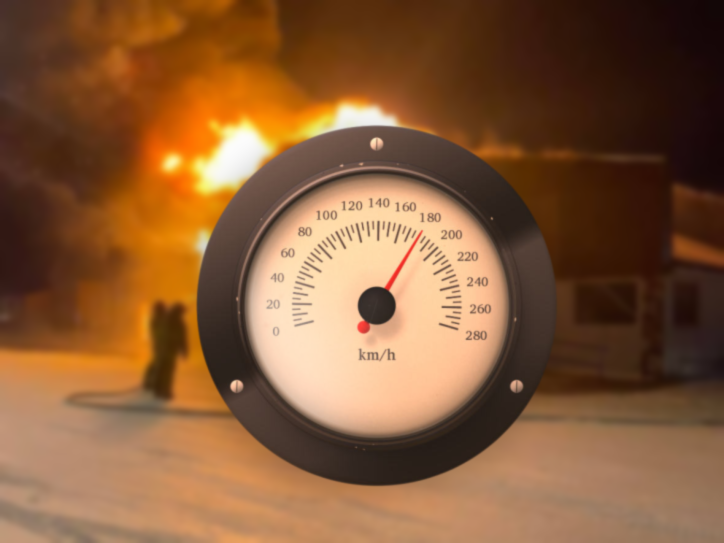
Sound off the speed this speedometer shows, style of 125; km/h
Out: 180; km/h
